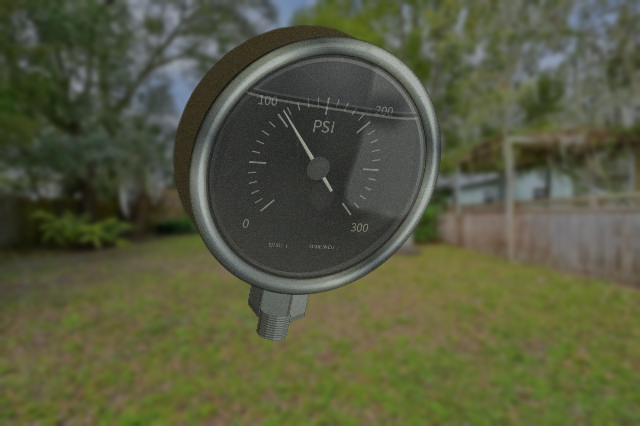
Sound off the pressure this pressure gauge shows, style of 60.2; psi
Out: 105; psi
